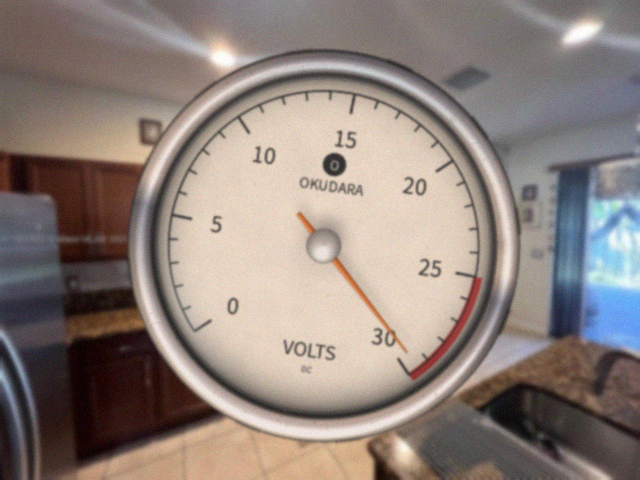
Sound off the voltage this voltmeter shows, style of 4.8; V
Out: 29.5; V
